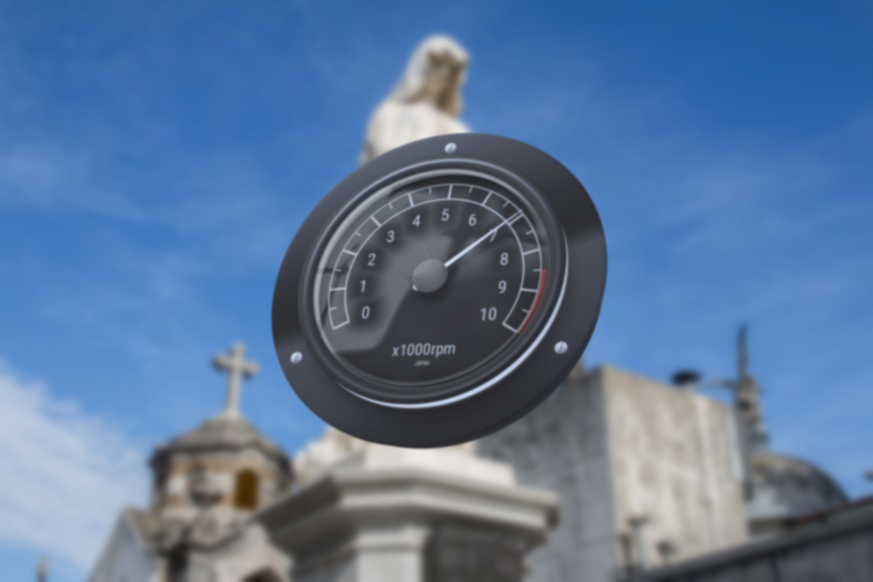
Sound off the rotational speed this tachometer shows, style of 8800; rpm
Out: 7000; rpm
